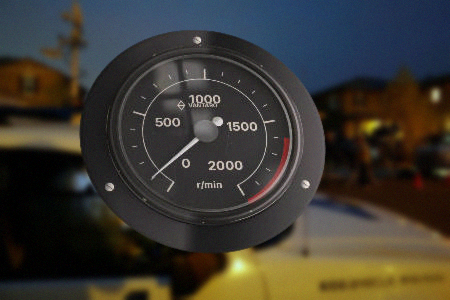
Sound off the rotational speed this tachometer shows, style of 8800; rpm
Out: 100; rpm
